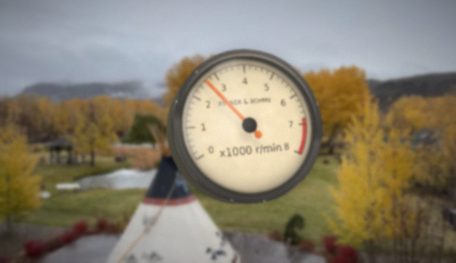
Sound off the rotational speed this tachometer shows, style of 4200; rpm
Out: 2600; rpm
